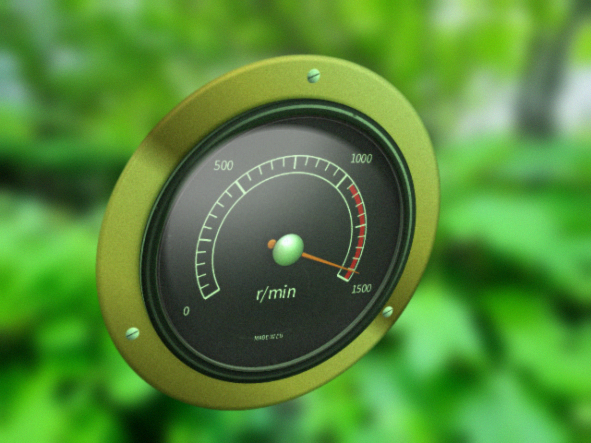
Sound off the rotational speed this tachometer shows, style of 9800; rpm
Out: 1450; rpm
